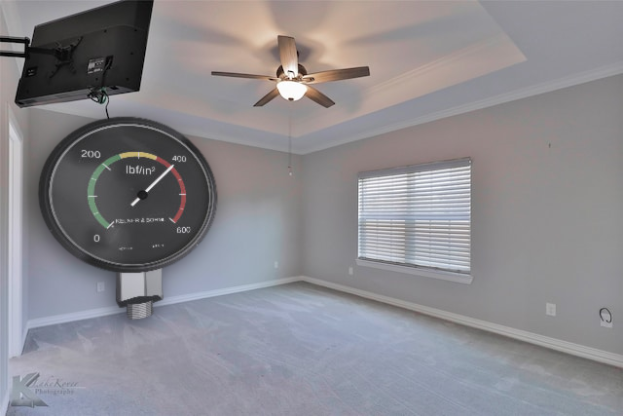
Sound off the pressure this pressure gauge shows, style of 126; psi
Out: 400; psi
